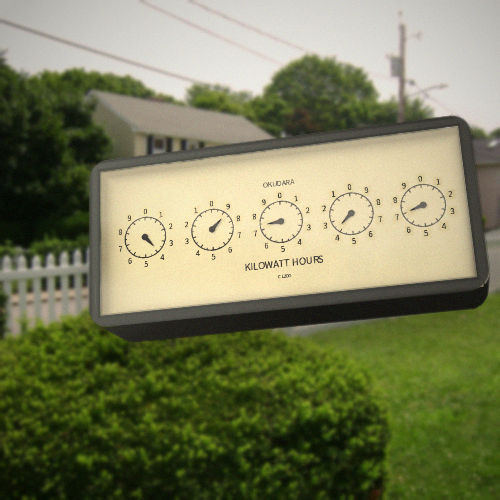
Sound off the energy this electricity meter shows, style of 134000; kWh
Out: 38737; kWh
